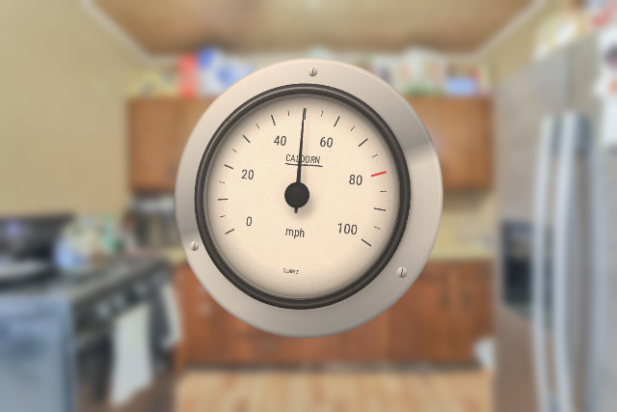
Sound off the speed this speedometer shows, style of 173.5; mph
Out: 50; mph
